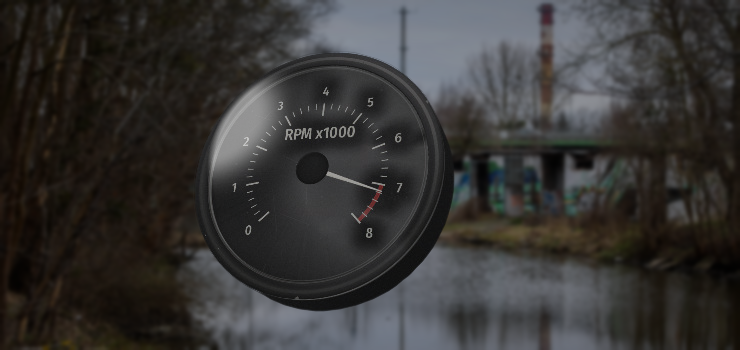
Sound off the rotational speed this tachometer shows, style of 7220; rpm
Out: 7200; rpm
